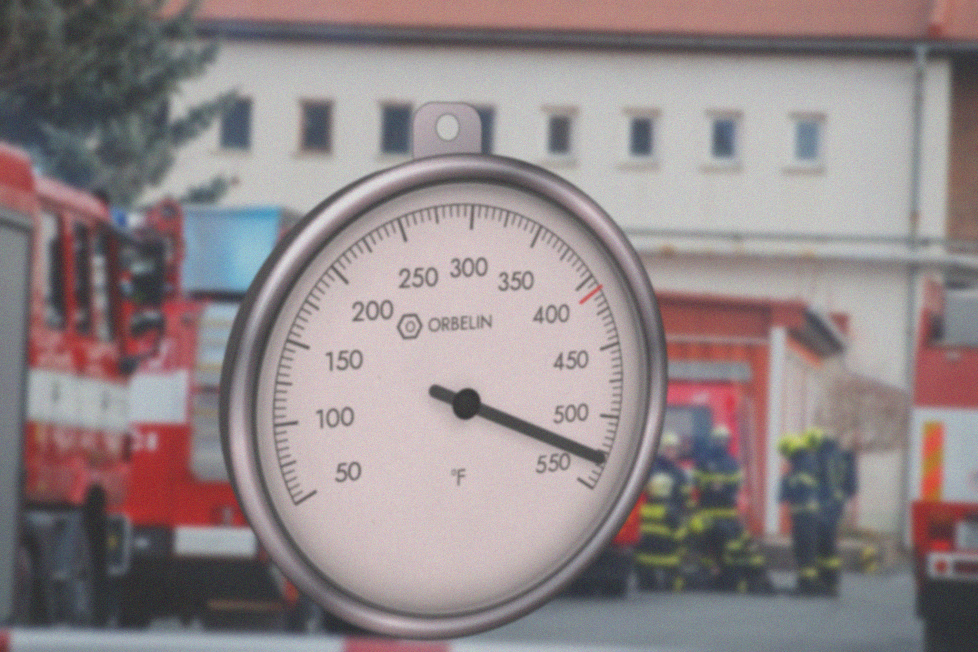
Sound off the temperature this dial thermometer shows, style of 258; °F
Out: 530; °F
